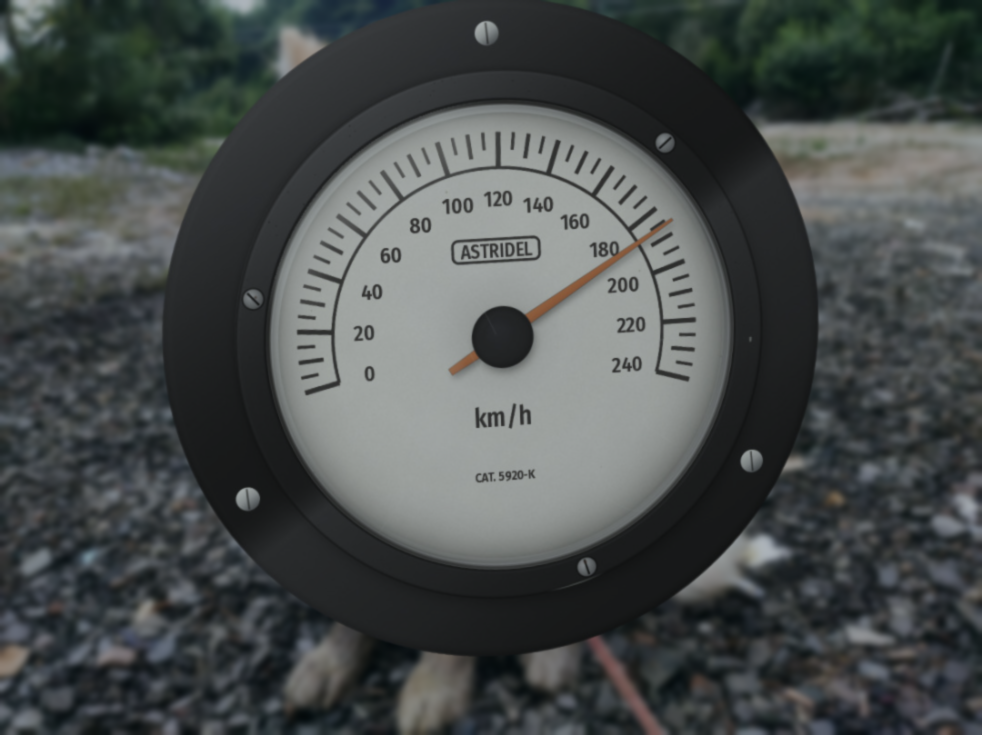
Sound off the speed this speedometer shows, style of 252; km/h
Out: 185; km/h
